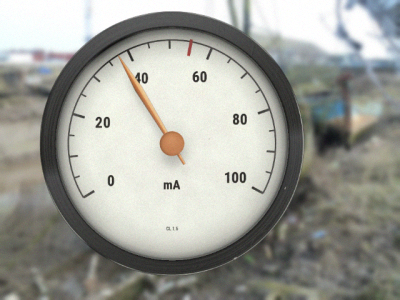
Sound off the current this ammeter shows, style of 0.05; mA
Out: 37.5; mA
